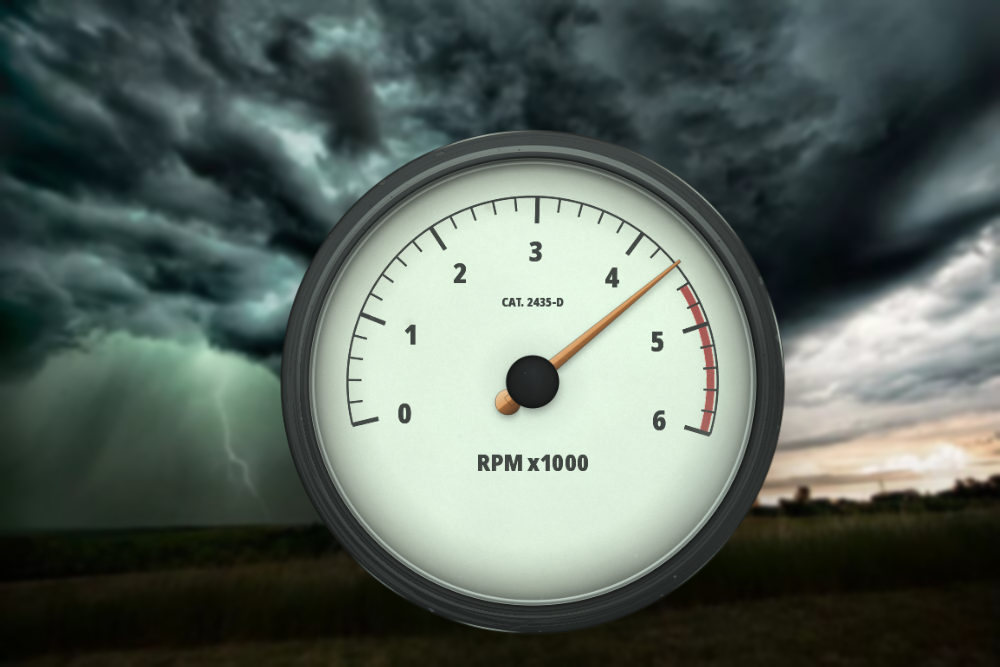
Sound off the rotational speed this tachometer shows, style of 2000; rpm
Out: 4400; rpm
